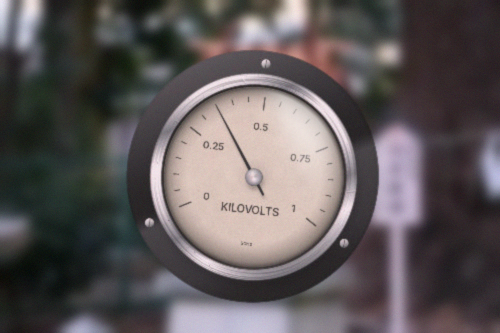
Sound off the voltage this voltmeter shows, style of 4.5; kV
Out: 0.35; kV
